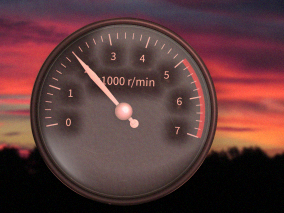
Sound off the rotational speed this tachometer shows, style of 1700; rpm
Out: 2000; rpm
